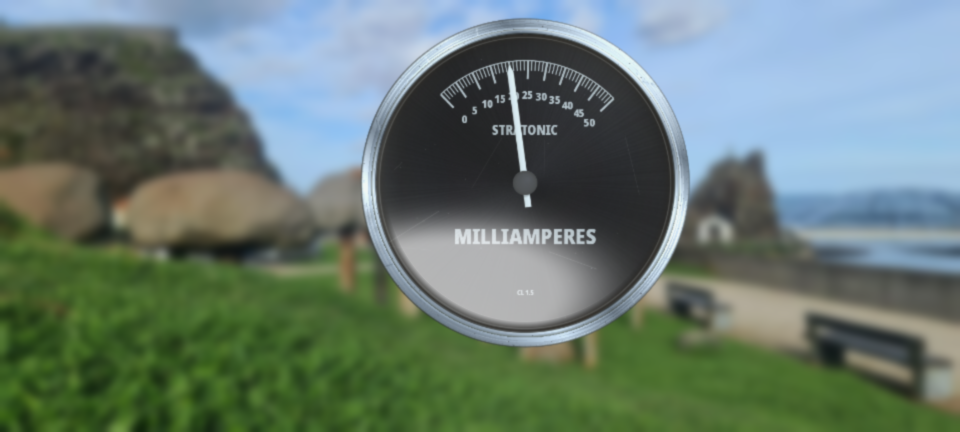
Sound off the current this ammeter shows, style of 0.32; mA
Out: 20; mA
